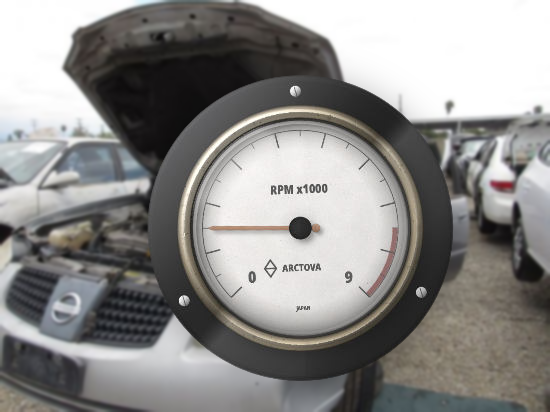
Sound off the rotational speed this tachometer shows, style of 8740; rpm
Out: 1500; rpm
